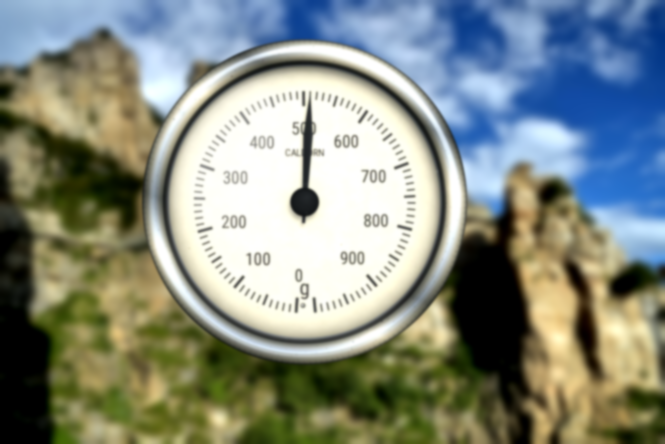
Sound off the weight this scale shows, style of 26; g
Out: 510; g
